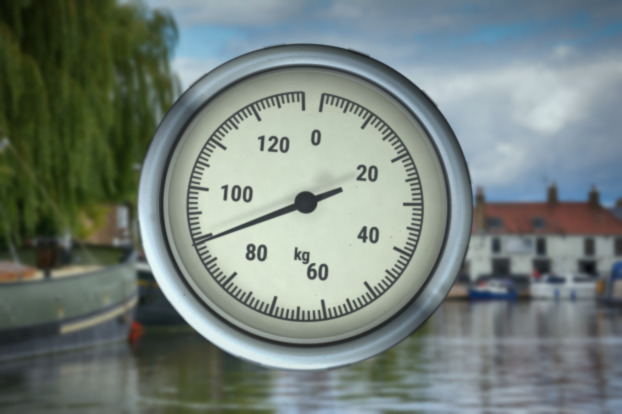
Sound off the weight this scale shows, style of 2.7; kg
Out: 89; kg
